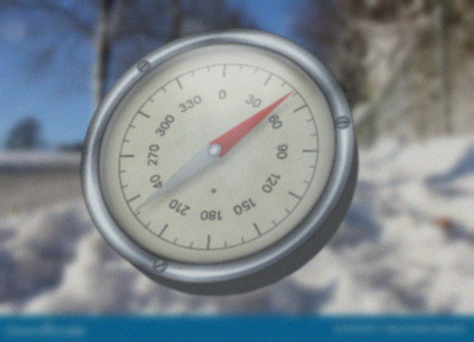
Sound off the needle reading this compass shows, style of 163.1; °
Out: 50; °
